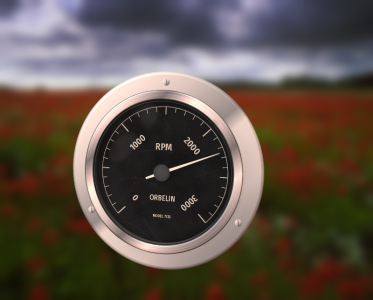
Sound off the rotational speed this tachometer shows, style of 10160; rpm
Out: 2250; rpm
